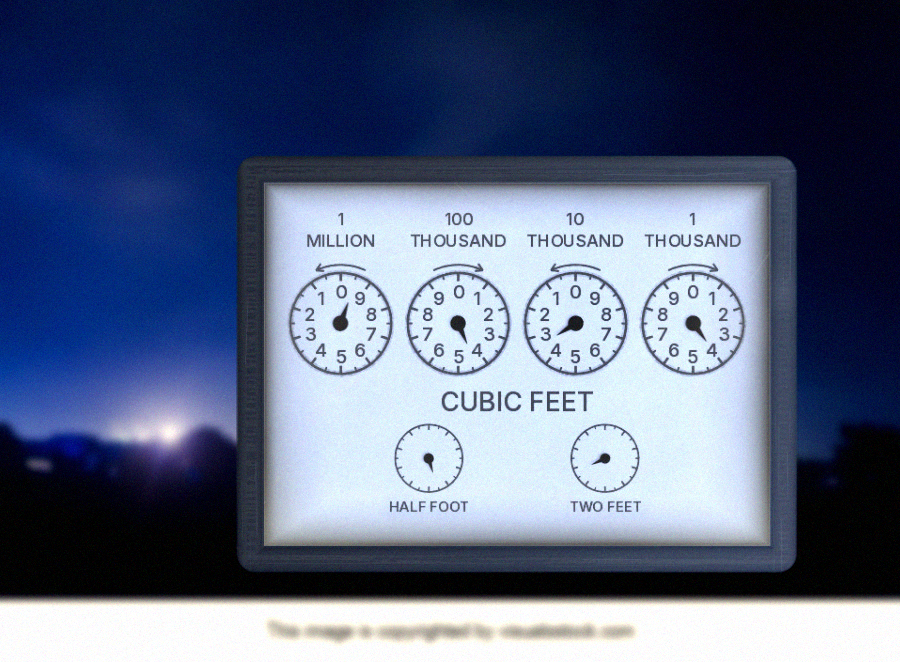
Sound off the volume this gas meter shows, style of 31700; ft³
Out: 943400; ft³
